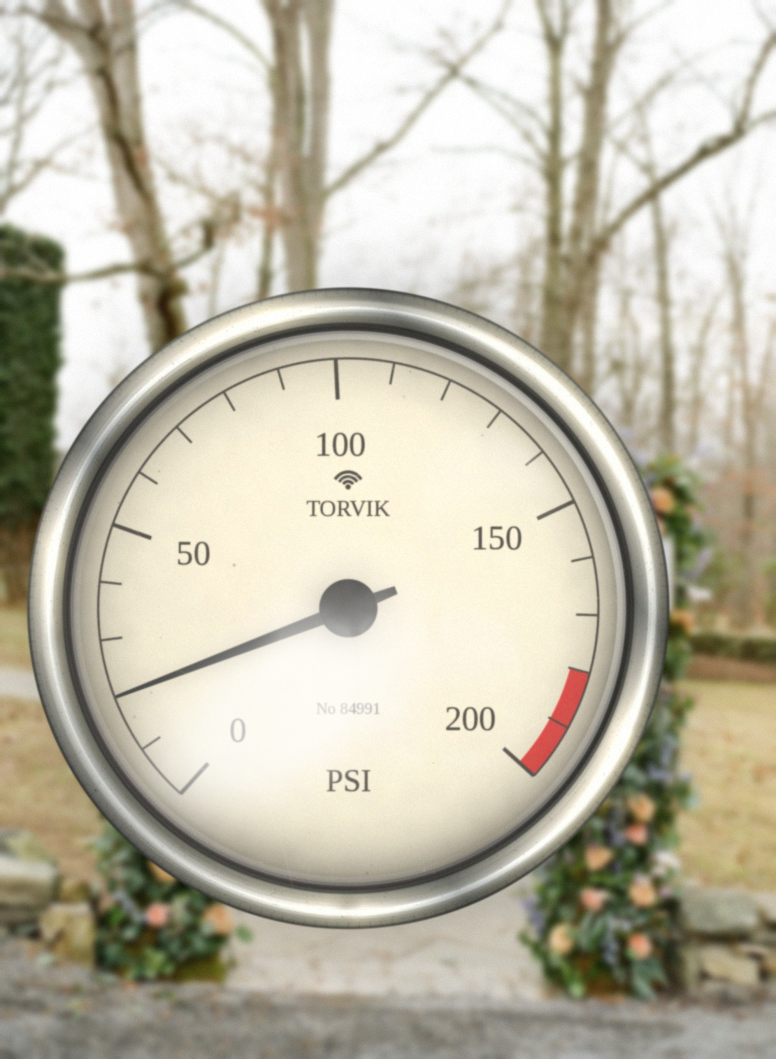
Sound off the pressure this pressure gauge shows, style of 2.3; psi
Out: 20; psi
